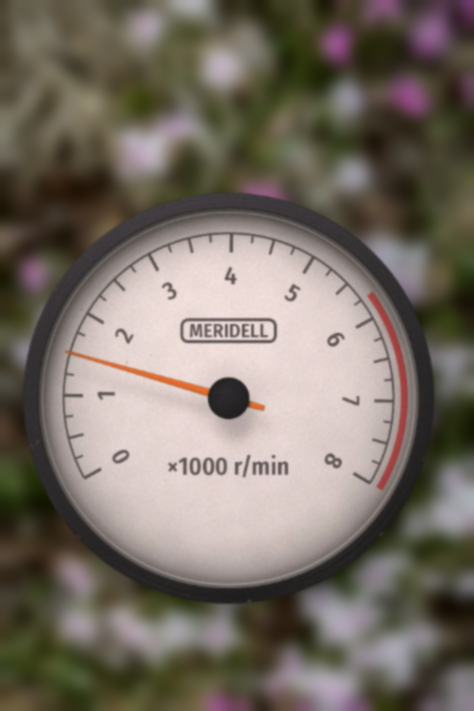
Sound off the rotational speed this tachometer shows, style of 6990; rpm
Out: 1500; rpm
